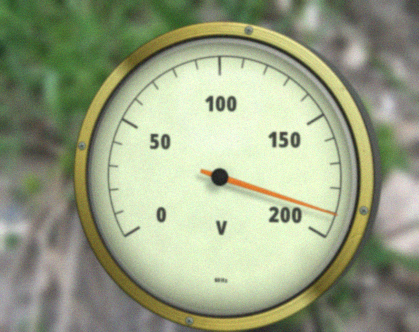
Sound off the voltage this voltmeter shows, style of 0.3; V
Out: 190; V
